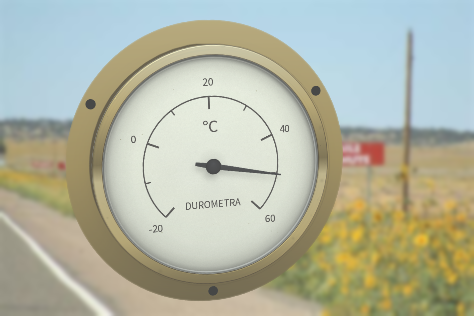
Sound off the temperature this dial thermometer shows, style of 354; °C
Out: 50; °C
